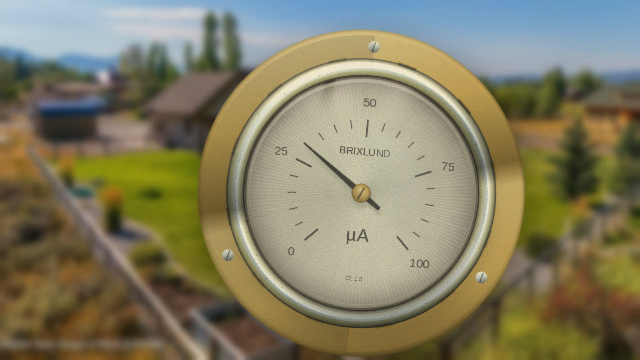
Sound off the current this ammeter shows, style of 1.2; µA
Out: 30; µA
